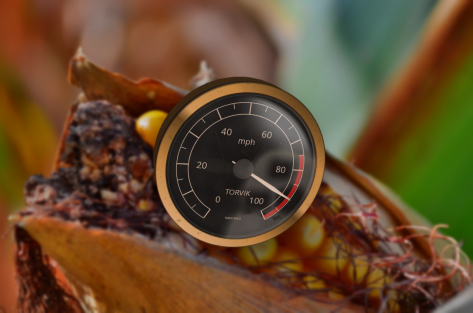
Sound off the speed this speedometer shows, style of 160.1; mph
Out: 90; mph
